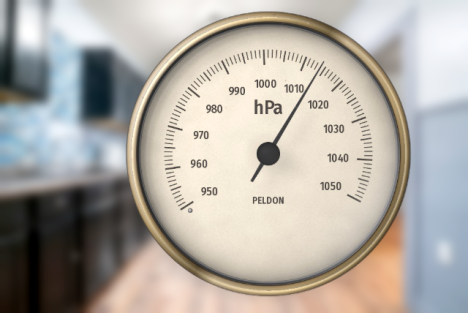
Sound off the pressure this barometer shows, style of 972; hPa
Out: 1014; hPa
